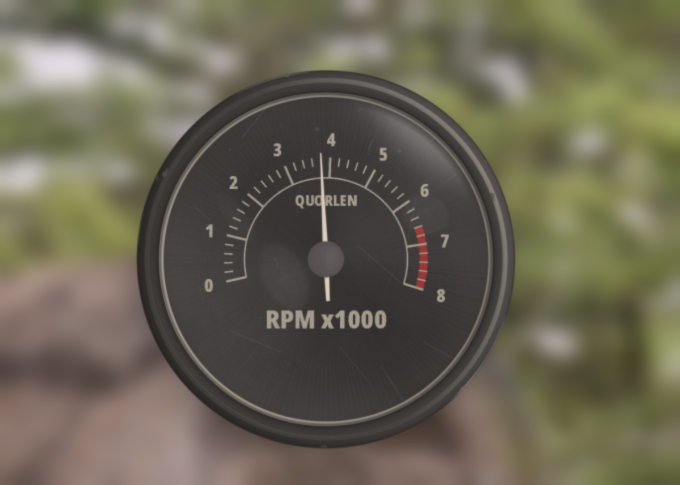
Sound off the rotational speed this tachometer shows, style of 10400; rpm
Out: 3800; rpm
